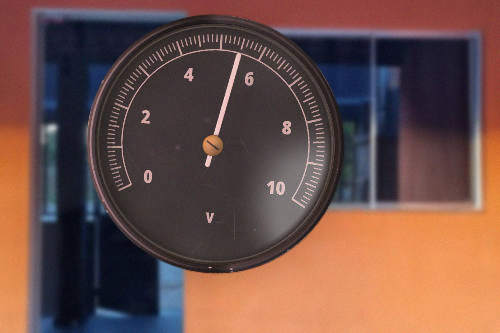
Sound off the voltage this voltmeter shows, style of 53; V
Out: 5.5; V
